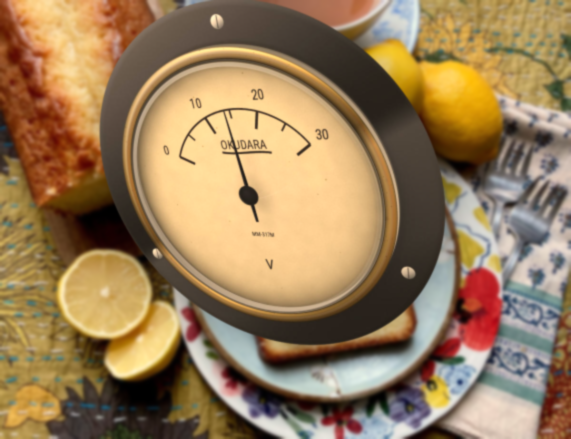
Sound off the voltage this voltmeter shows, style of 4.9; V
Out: 15; V
